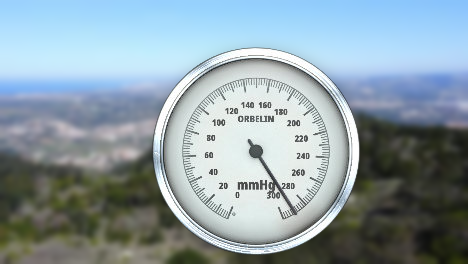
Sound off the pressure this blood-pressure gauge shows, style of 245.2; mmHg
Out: 290; mmHg
